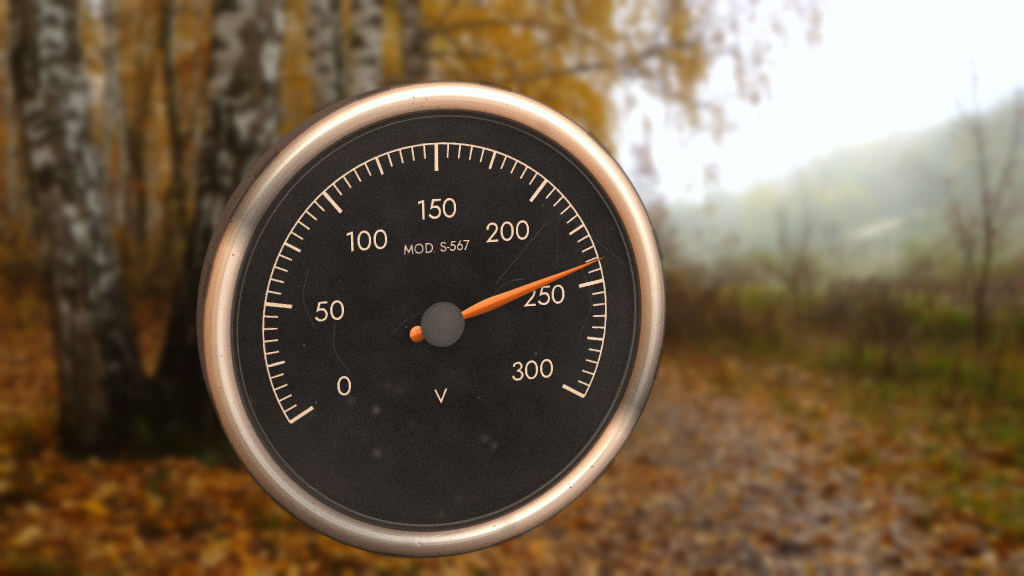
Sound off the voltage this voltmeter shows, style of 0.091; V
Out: 240; V
